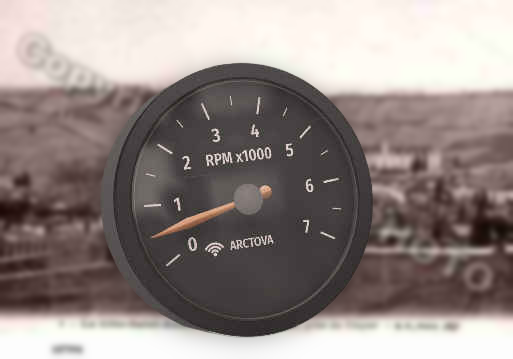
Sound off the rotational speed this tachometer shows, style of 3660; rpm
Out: 500; rpm
